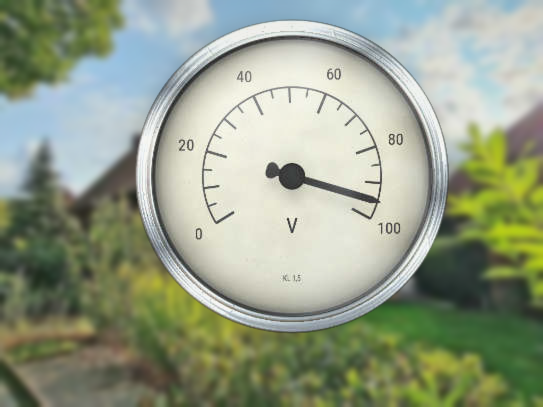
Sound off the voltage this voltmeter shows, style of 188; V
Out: 95; V
